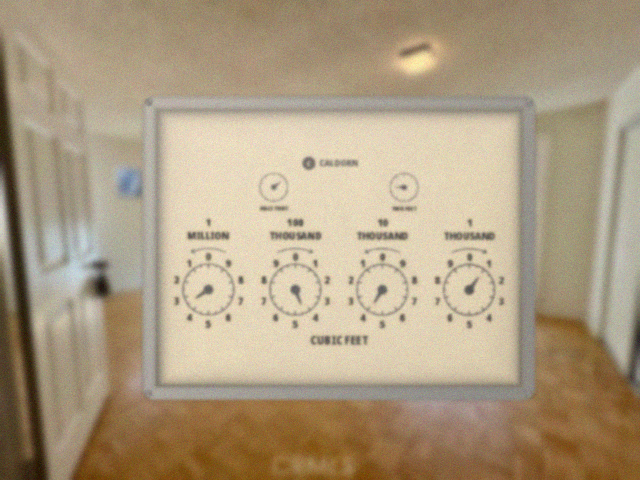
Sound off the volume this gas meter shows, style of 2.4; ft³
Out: 344100; ft³
